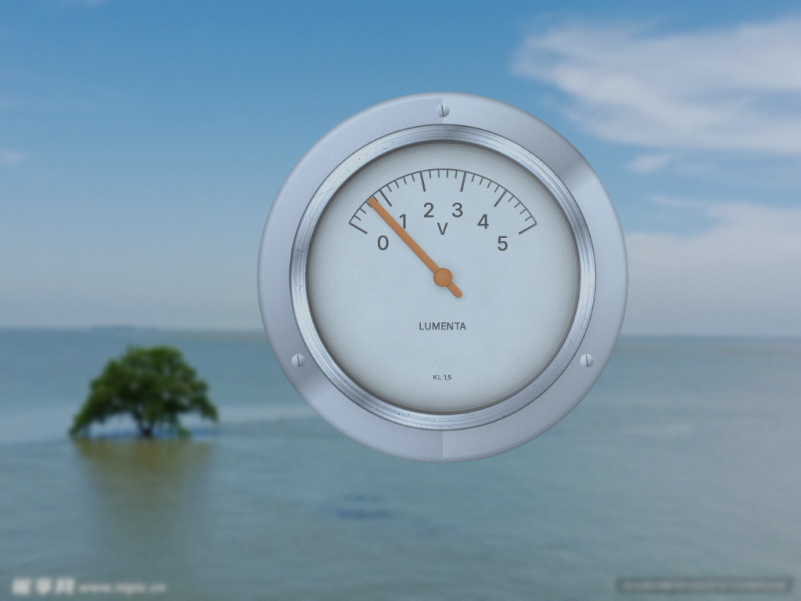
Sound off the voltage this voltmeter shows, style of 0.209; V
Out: 0.7; V
